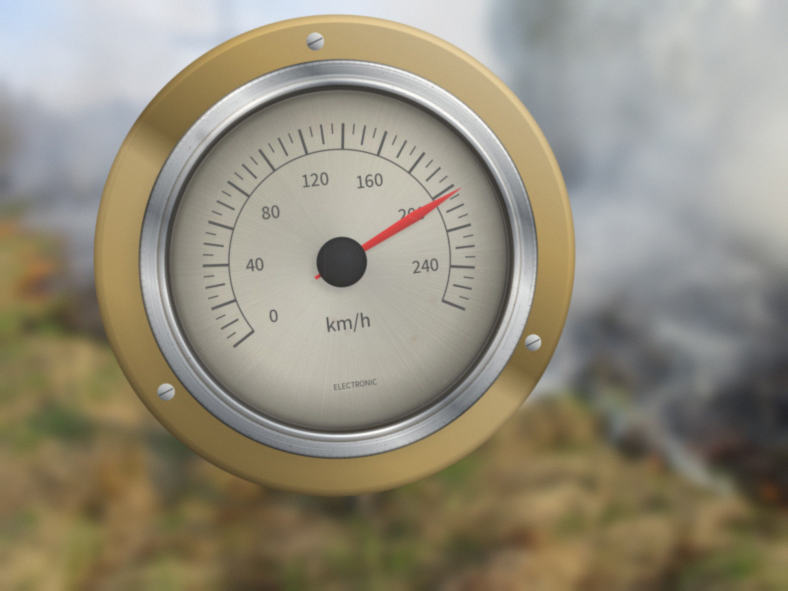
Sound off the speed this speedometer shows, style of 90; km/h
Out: 202.5; km/h
